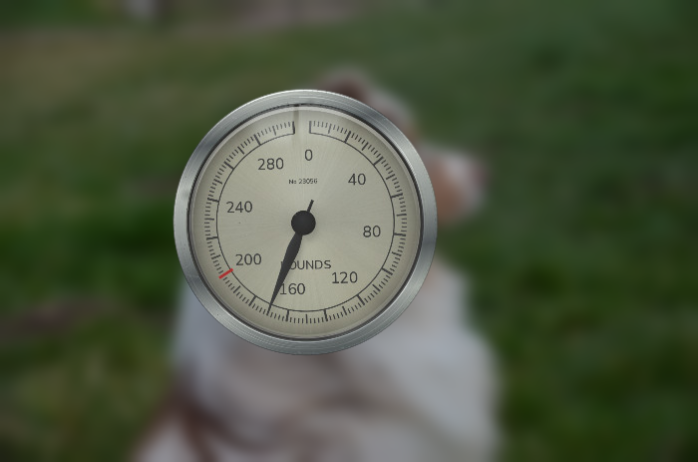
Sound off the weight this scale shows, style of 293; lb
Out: 170; lb
